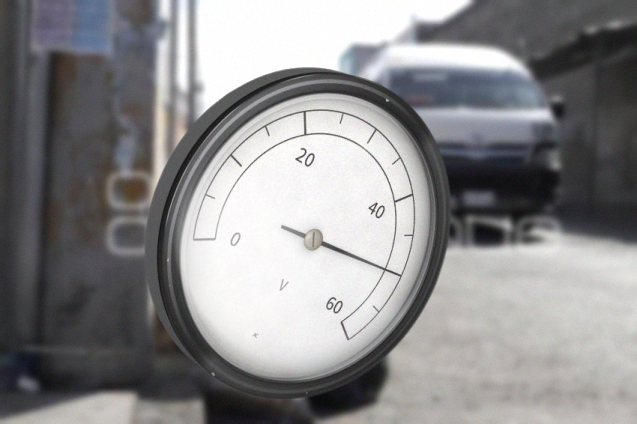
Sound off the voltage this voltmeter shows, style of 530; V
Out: 50; V
